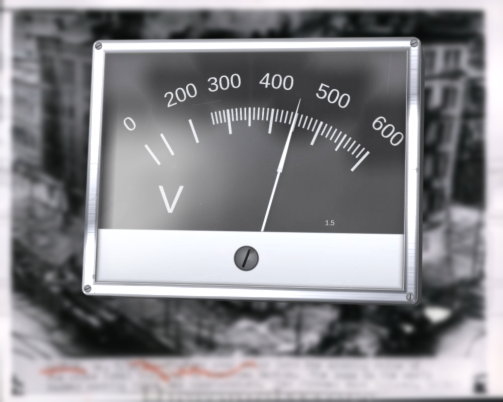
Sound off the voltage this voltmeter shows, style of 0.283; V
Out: 450; V
